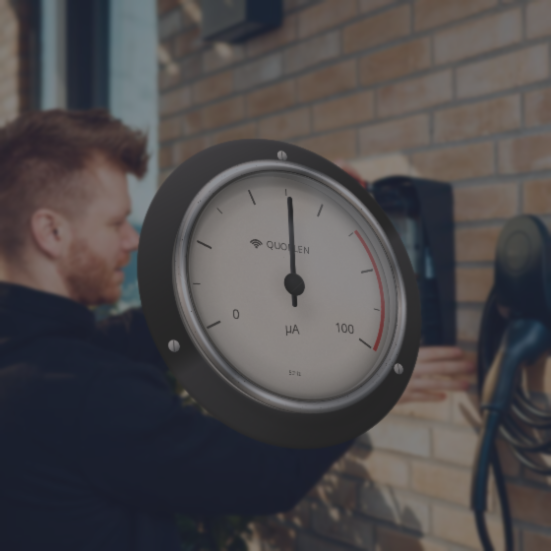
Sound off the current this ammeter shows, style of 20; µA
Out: 50; µA
